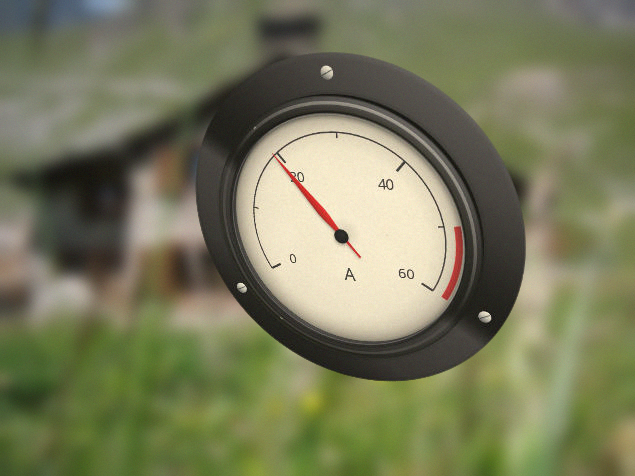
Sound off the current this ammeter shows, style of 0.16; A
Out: 20; A
